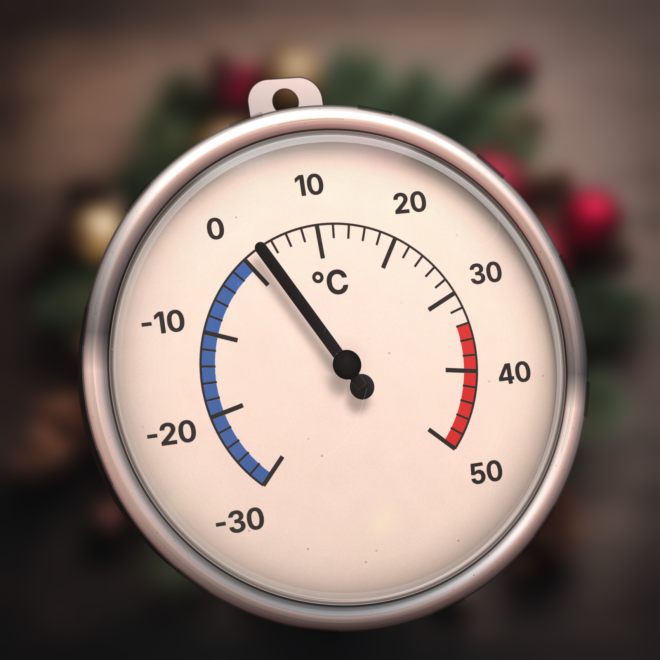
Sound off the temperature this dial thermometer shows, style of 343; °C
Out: 2; °C
